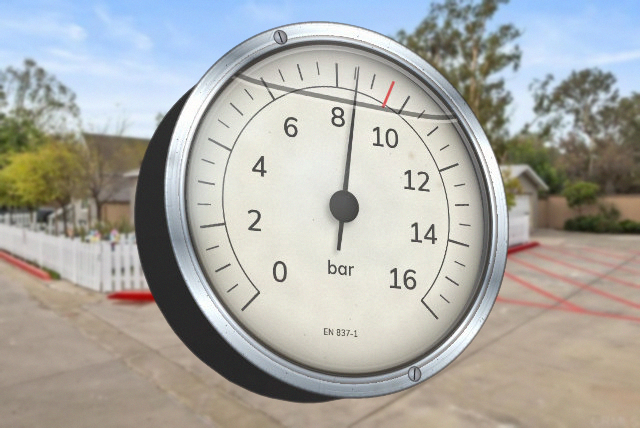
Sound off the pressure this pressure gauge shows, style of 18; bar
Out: 8.5; bar
